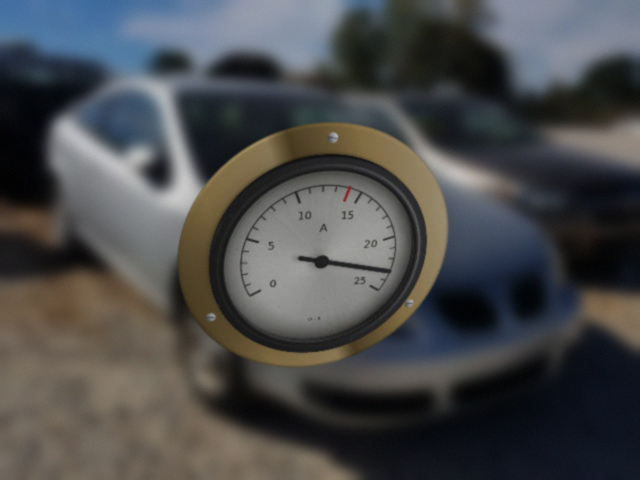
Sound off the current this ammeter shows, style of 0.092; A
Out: 23; A
